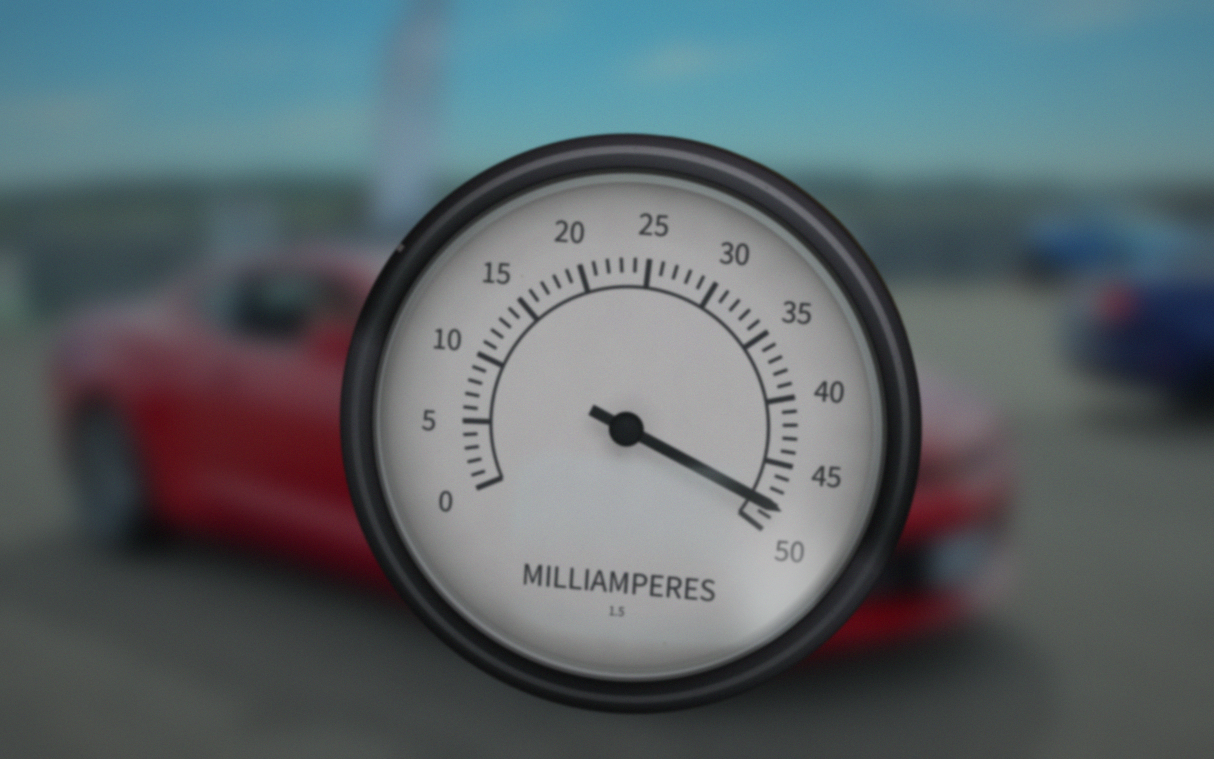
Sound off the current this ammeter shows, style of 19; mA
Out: 48; mA
